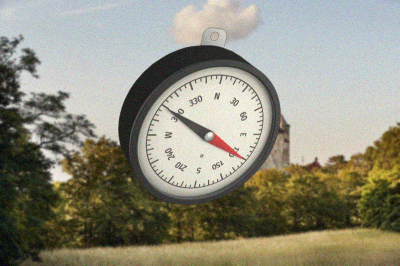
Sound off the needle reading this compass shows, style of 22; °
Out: 120; °
